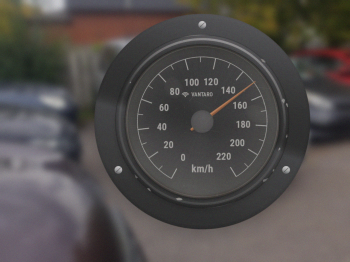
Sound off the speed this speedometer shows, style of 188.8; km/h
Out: 150; km/h
